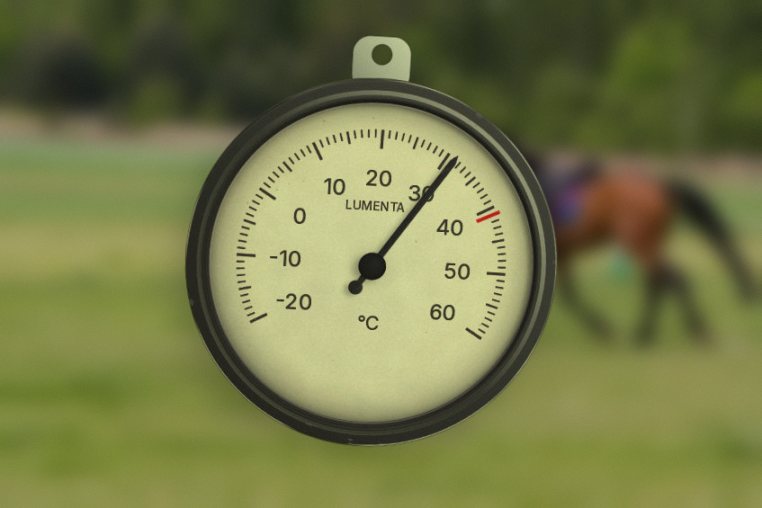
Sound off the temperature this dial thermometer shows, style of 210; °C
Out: 31; °C
